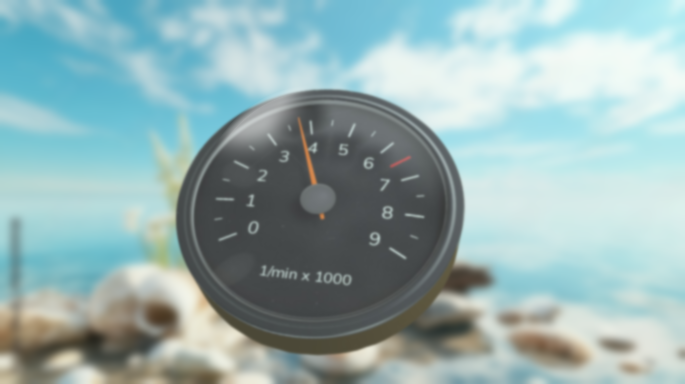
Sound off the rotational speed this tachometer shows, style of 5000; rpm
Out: 3750; rpm
